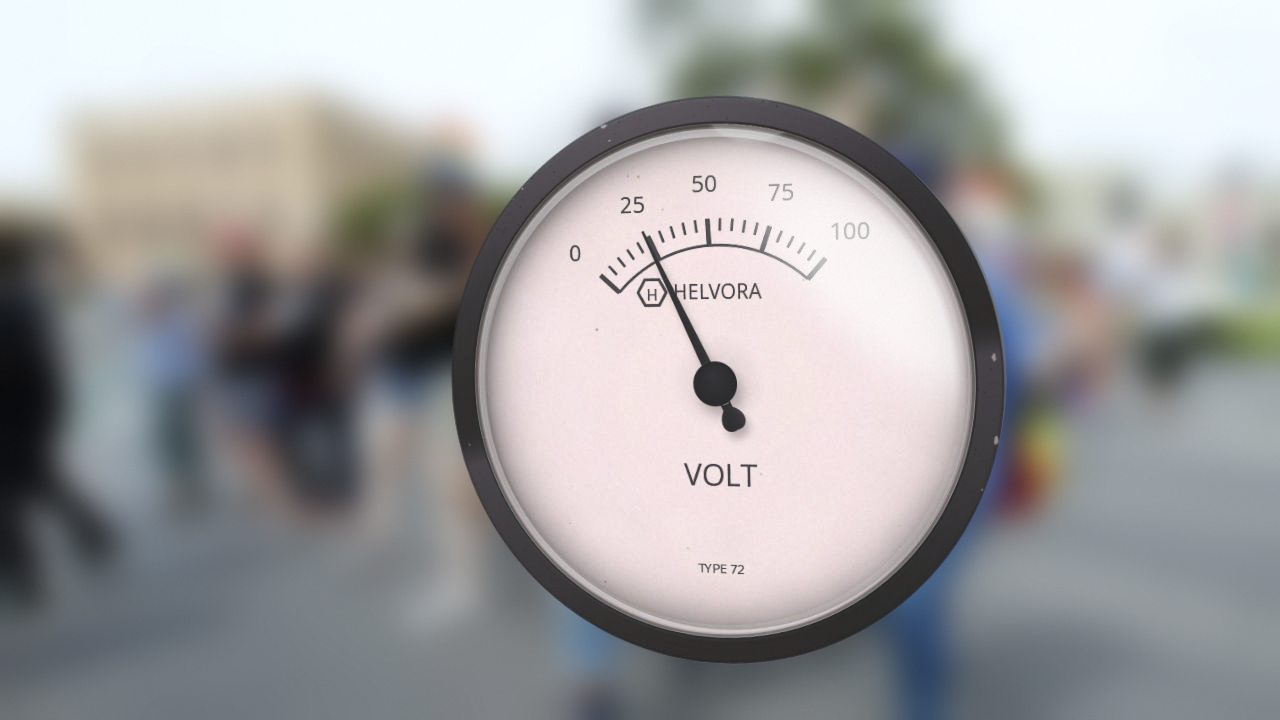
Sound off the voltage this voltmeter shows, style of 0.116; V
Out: 25; V
